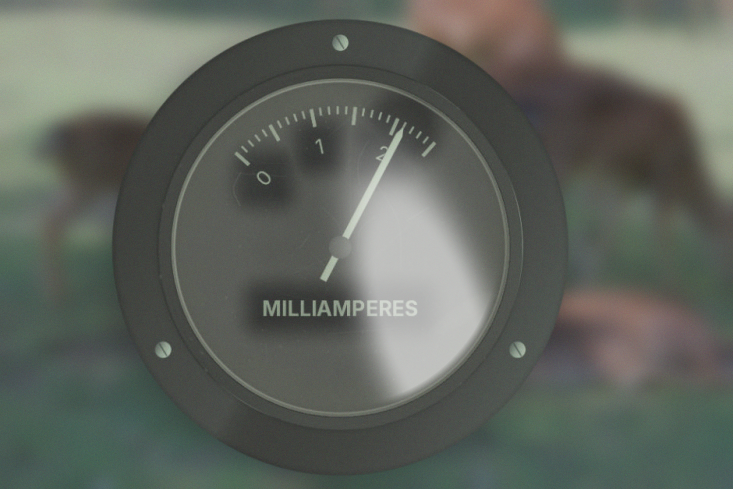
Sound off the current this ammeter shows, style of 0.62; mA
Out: 2.1; mA
